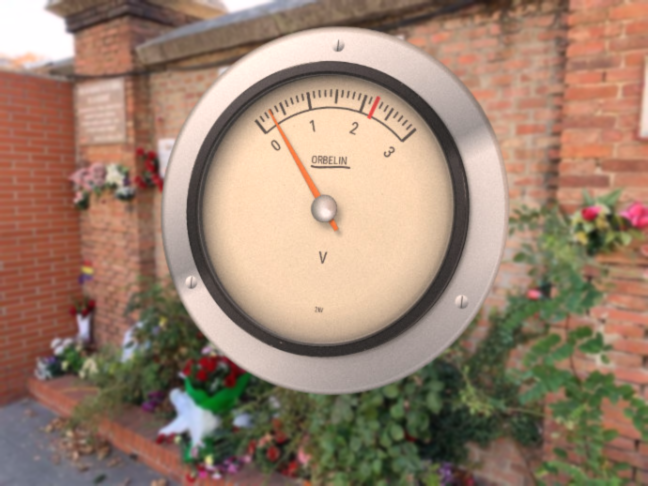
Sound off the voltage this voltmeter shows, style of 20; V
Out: 0.3; V
